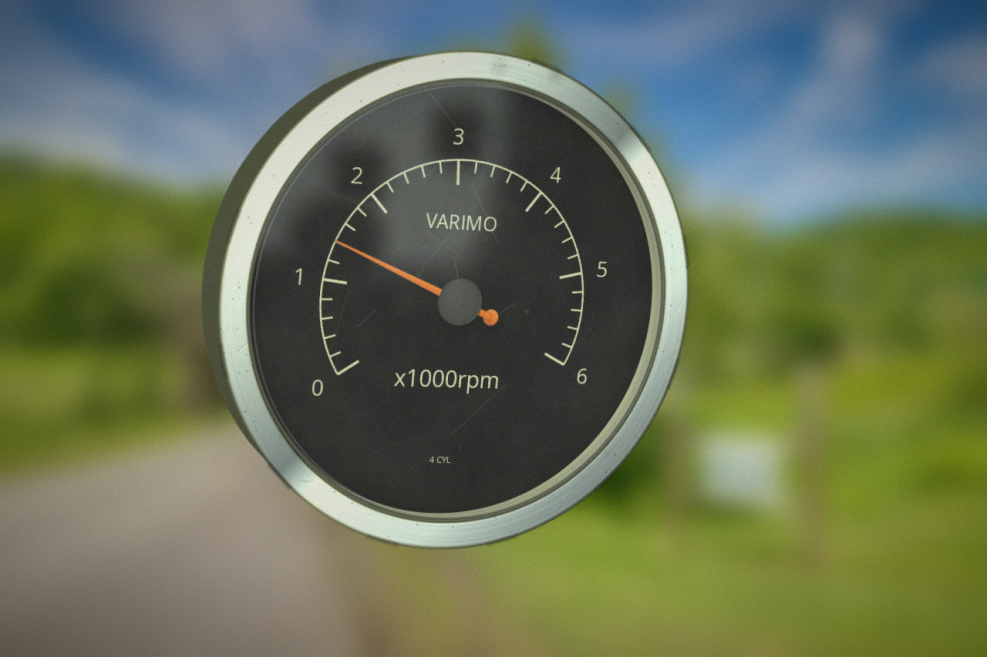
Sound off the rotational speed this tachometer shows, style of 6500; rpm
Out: 1400; rpm
